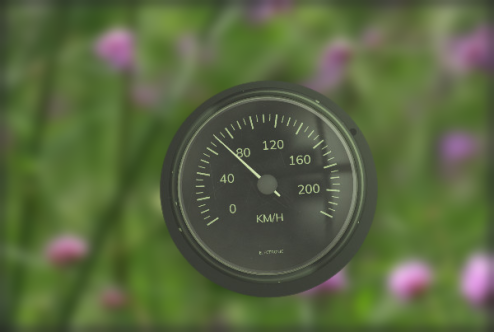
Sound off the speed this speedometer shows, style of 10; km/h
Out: 70; km/h
